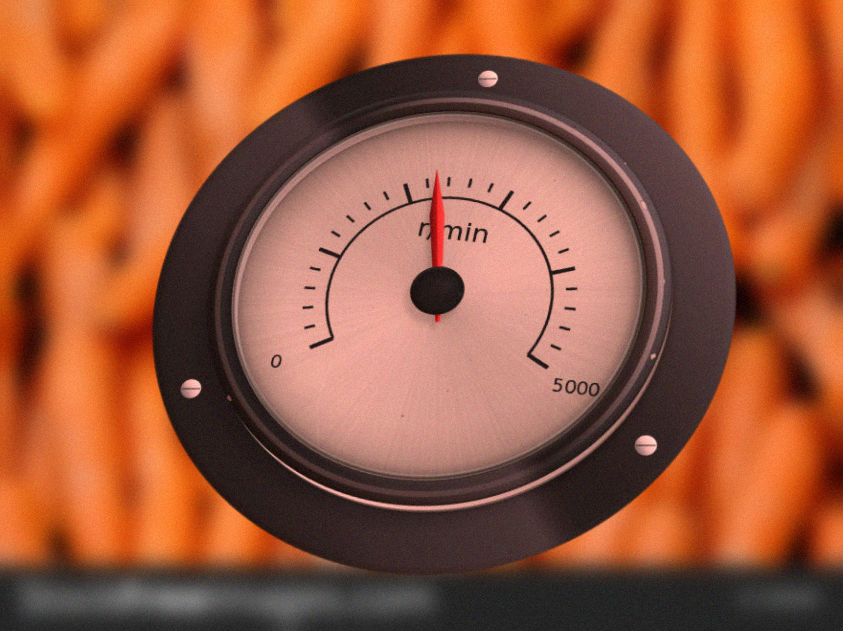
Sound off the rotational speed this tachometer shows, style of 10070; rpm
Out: 2300; rpm
